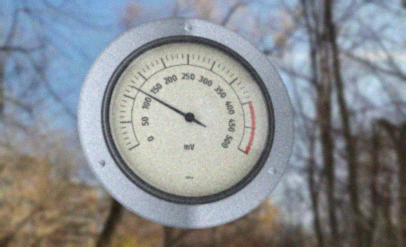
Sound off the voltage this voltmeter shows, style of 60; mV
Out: 120; mV
